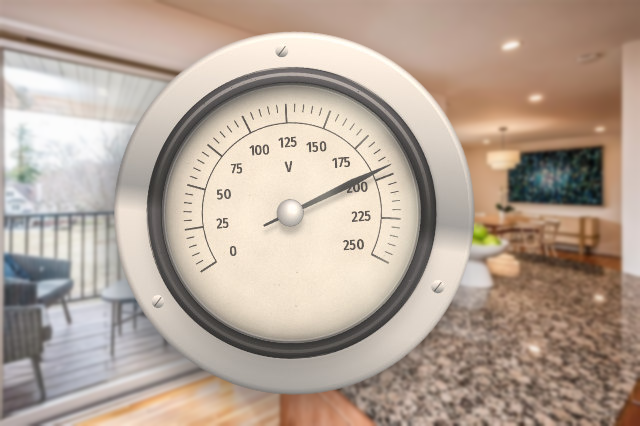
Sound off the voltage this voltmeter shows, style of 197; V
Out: 195; V
